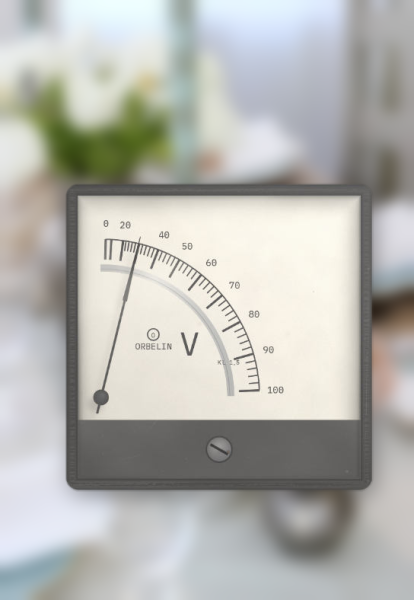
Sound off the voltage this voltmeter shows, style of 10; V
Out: 30; V
